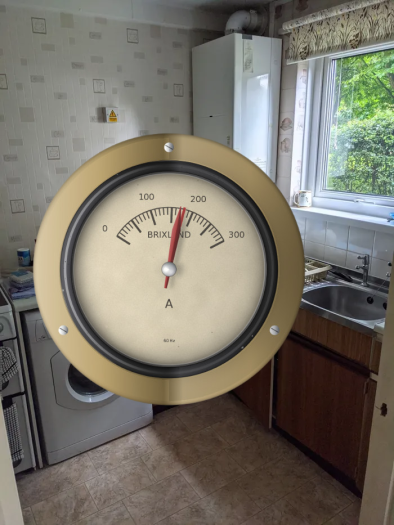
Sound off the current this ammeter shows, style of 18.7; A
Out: 170; A
